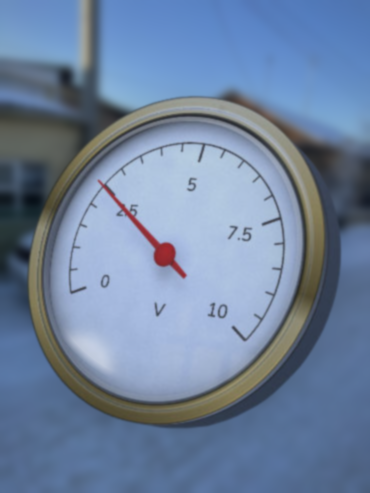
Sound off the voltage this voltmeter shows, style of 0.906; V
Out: 2.5; V
